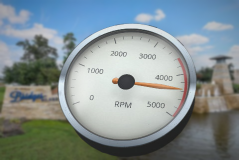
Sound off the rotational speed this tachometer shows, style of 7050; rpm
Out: 4400; rpm
